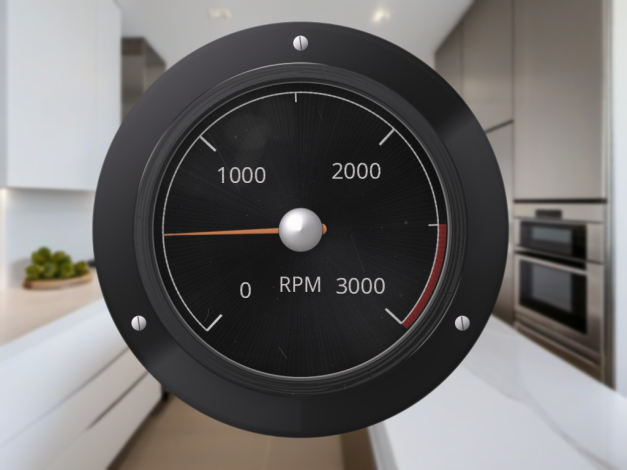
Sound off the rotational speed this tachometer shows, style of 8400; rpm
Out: 500; rpm
